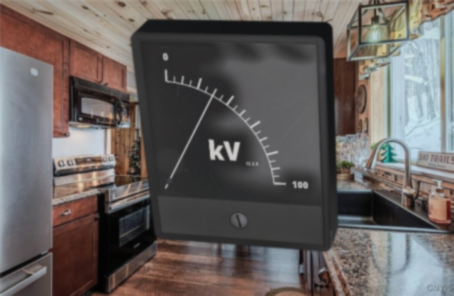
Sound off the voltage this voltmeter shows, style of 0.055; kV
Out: 30; kV
